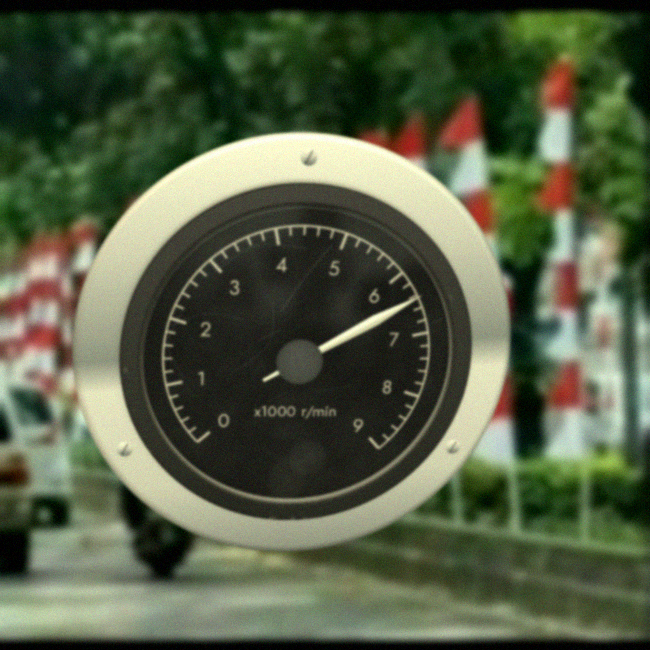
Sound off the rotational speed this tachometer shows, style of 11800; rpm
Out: 6400; rpm
